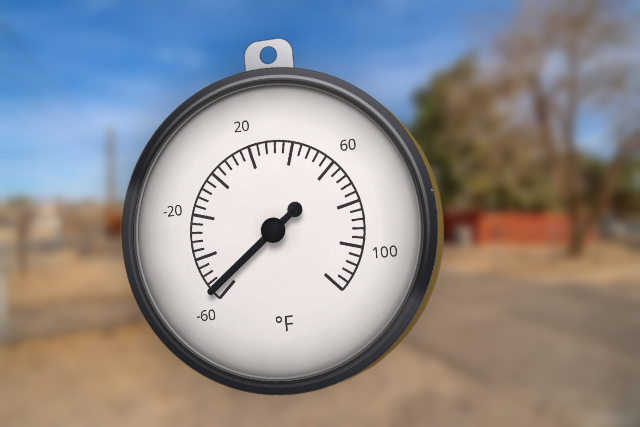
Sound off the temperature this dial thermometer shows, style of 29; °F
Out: -56; °F
